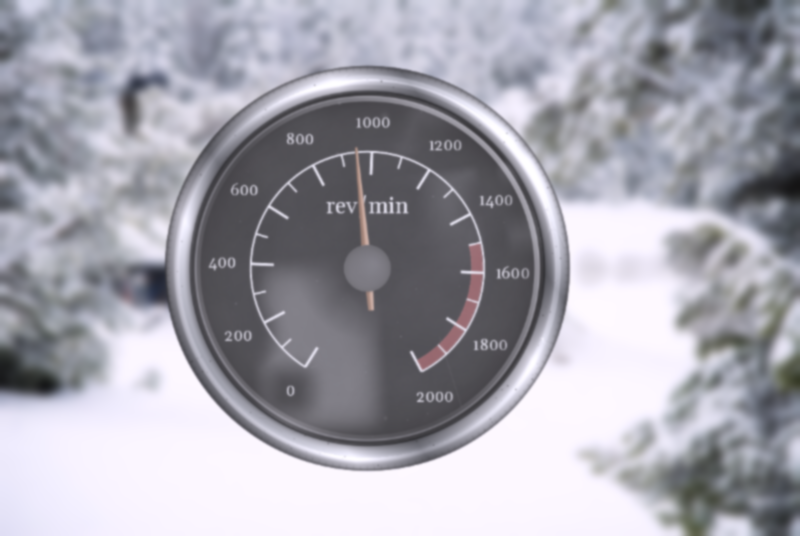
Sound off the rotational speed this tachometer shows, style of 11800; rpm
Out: 950; rpm
